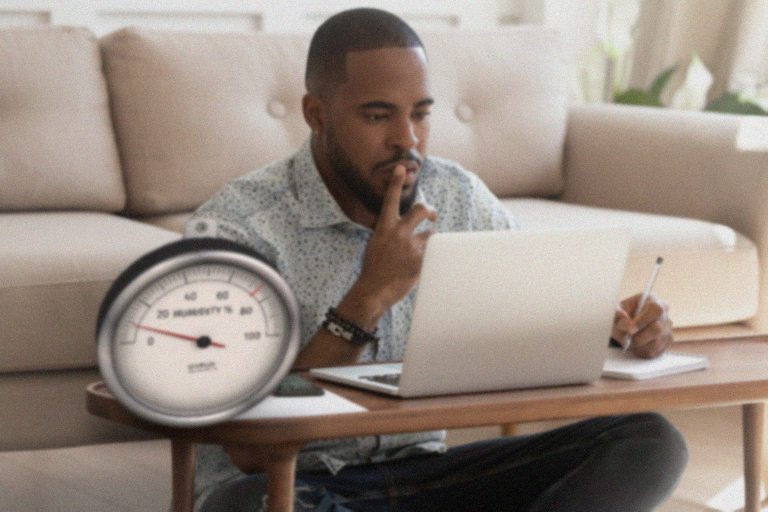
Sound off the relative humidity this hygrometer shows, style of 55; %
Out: 10; %
